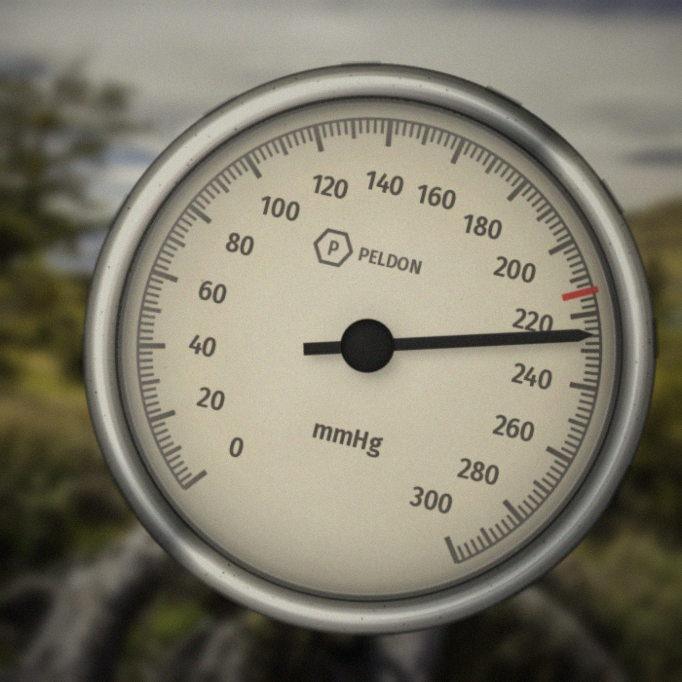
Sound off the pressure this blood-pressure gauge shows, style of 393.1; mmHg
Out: 226; mmHg
